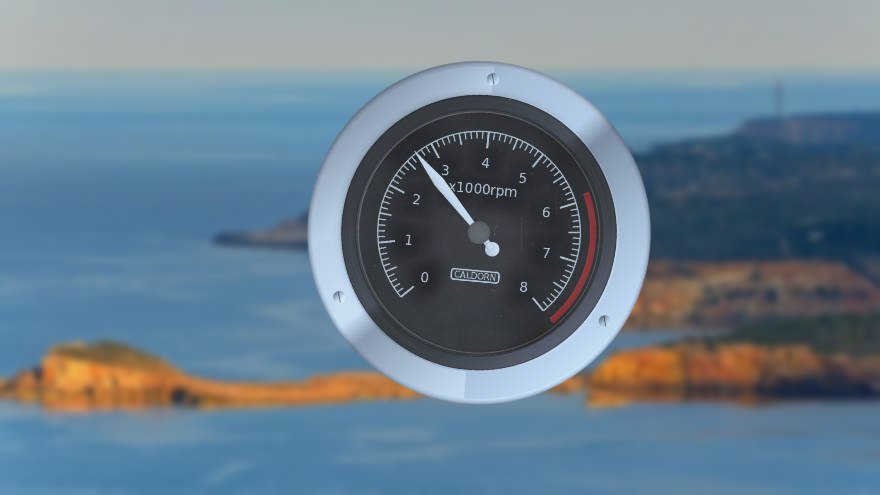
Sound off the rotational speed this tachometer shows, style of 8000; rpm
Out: 2700; rpm
